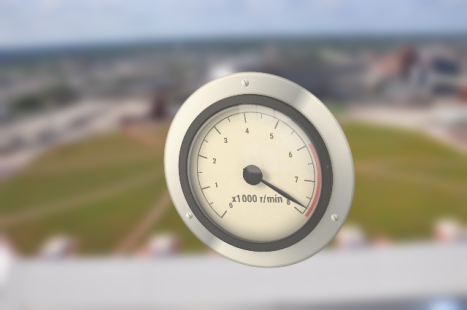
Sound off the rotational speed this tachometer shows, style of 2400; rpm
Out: 7750; rpm
